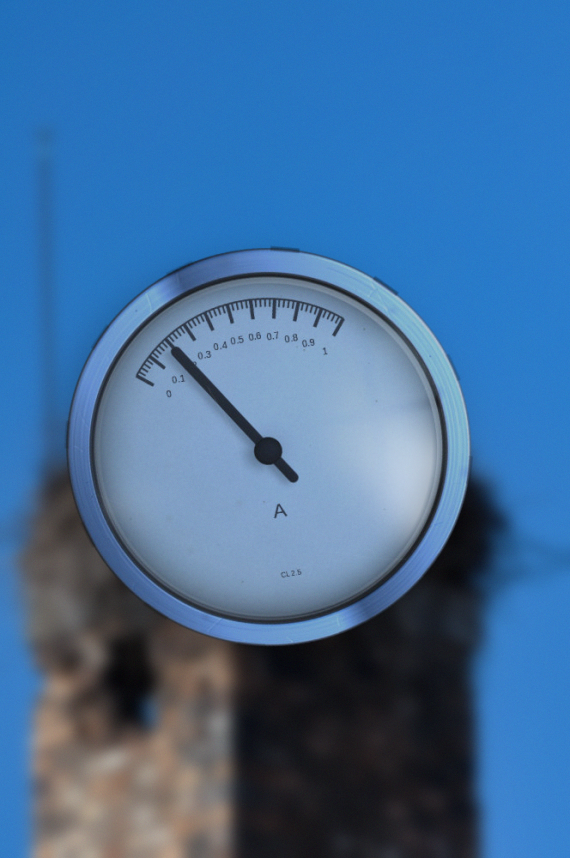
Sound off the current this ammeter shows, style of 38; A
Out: 0.2; A
